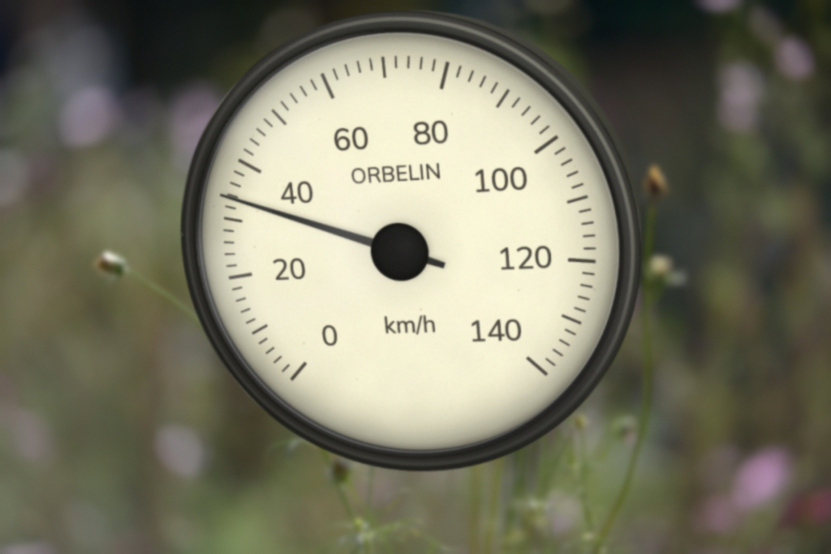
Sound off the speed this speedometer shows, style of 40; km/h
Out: 34; km/h
